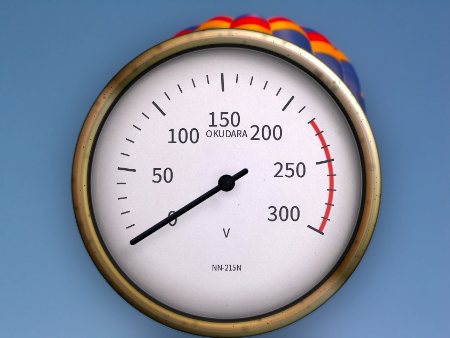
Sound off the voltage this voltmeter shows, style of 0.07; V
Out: 0; V
